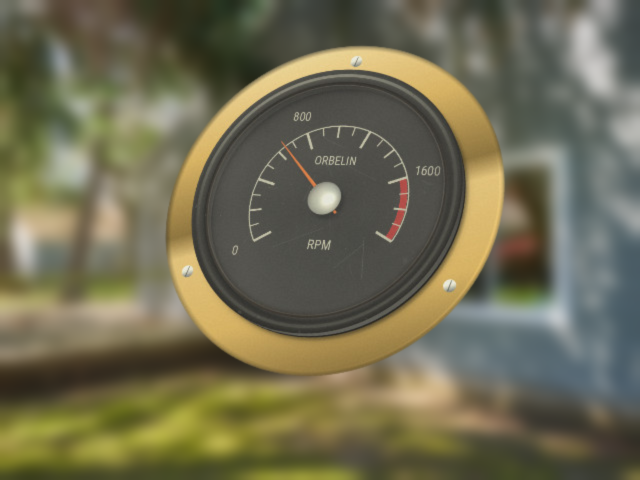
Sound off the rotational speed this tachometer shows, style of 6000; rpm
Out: 650; rpm
